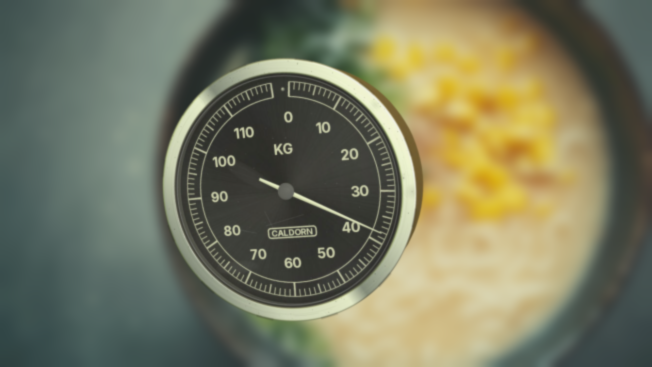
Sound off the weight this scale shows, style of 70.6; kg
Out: 38; kg
